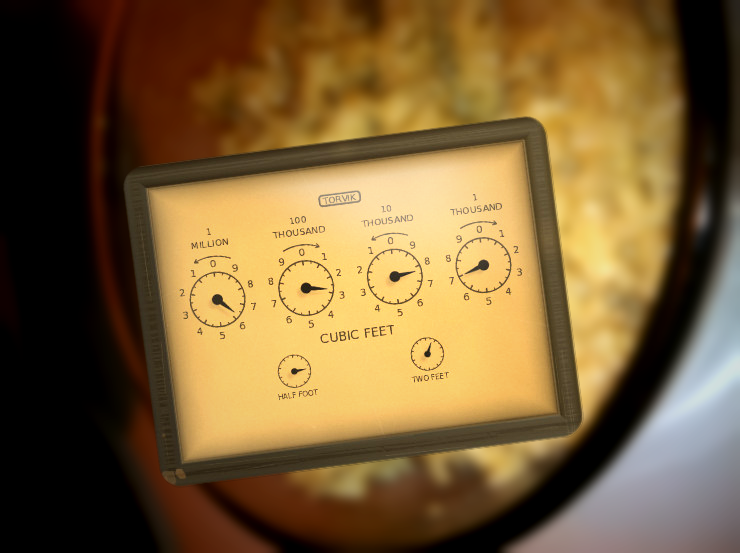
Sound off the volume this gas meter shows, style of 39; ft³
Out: 627700; ft³
